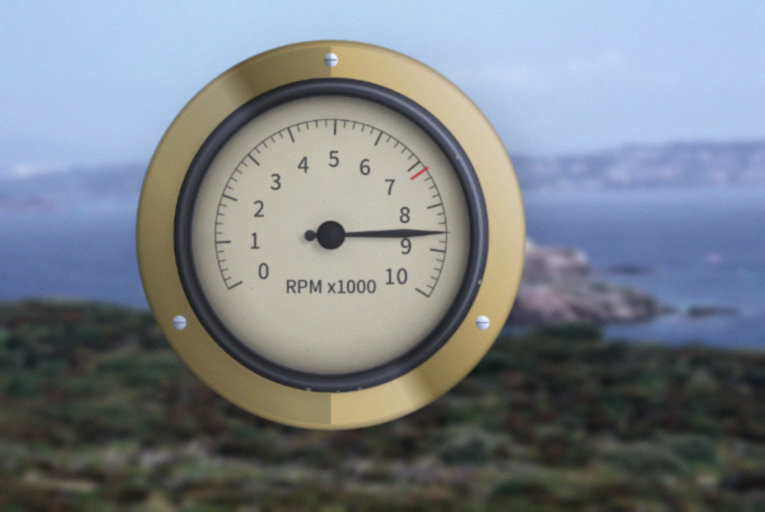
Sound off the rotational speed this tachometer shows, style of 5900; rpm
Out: 8600; rpm
